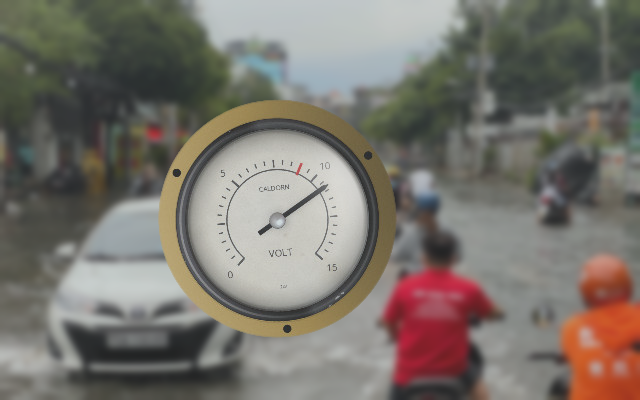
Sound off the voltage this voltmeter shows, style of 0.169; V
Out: 10.75; V
